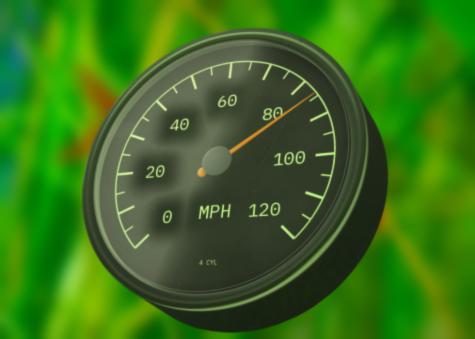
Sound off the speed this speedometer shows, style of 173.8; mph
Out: 85; mph
